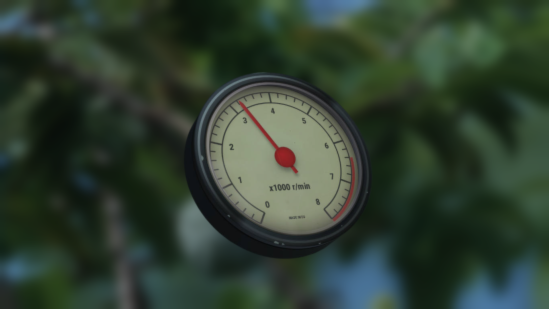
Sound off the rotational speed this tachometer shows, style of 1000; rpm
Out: 3200; rpm
